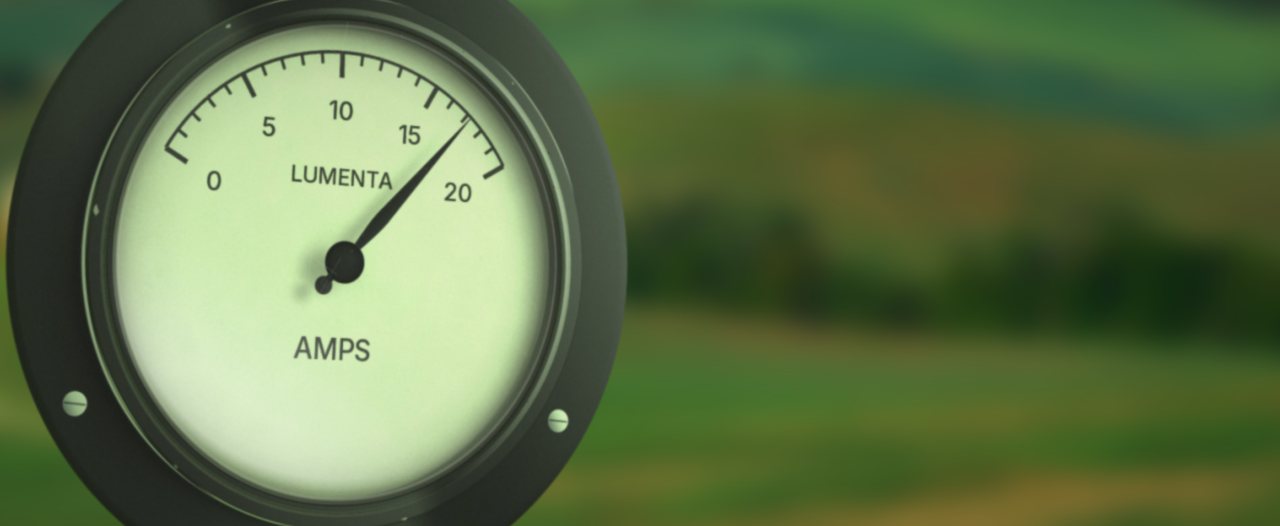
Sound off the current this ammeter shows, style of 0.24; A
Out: 17; A
